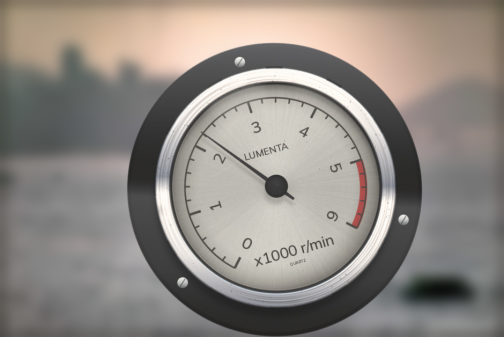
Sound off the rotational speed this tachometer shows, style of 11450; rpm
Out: 2200; rpm
